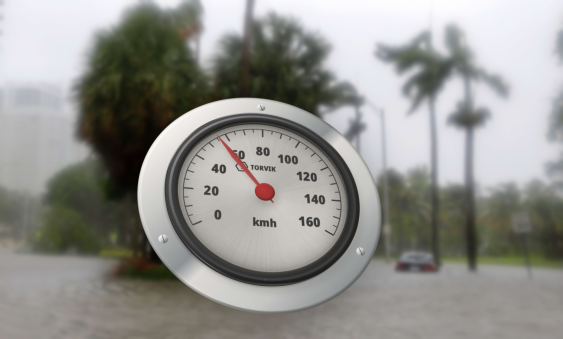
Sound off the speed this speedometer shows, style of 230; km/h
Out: 55; km/h
